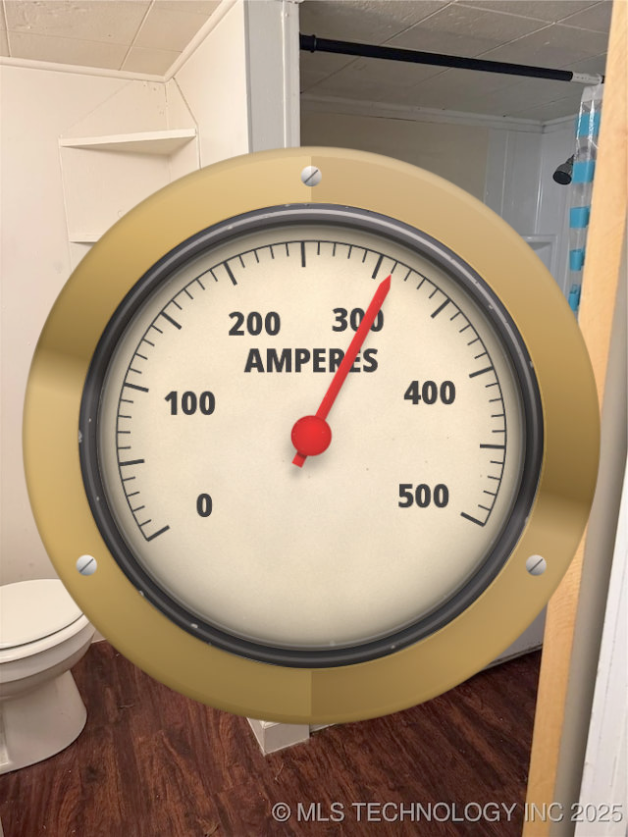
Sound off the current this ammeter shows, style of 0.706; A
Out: 310; A
